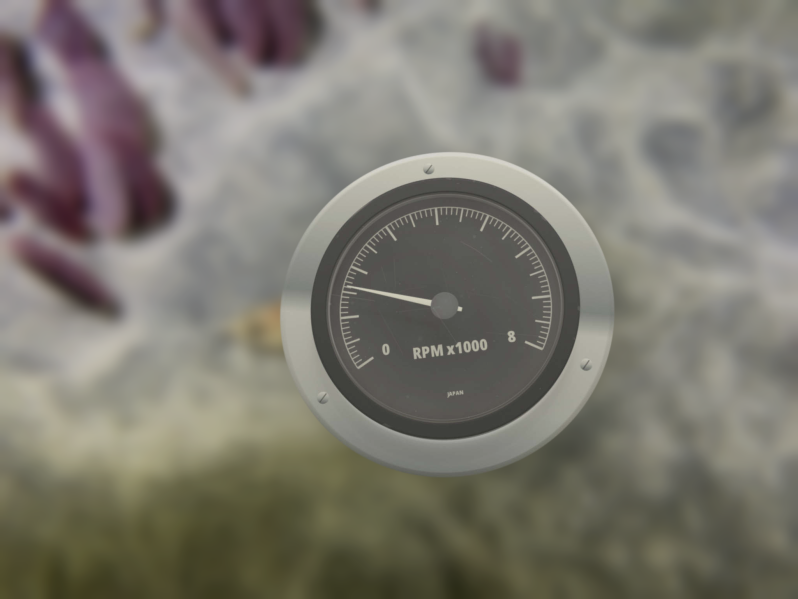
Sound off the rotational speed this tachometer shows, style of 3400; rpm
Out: 1600; rpm
